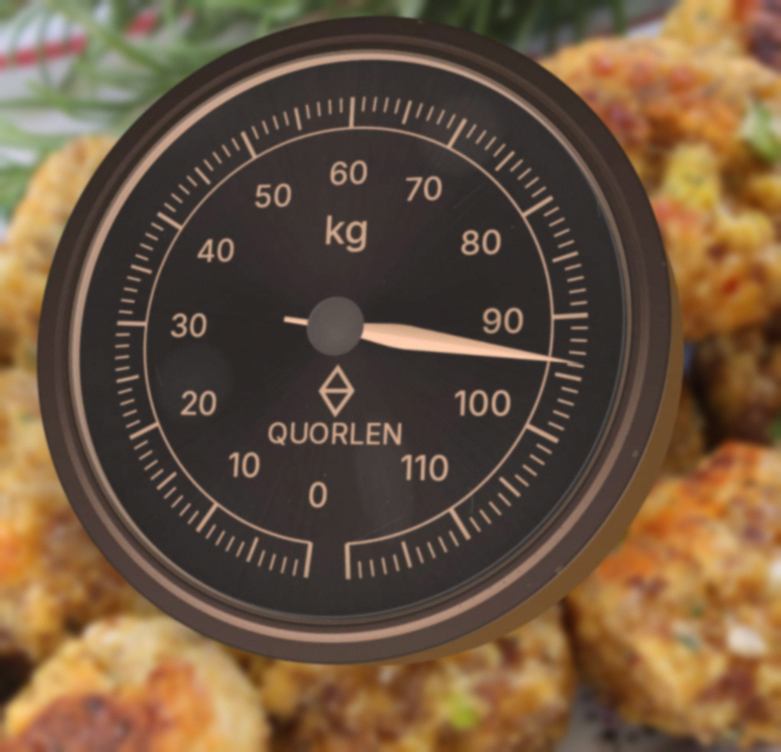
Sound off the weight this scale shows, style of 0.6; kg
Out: 94; kg
